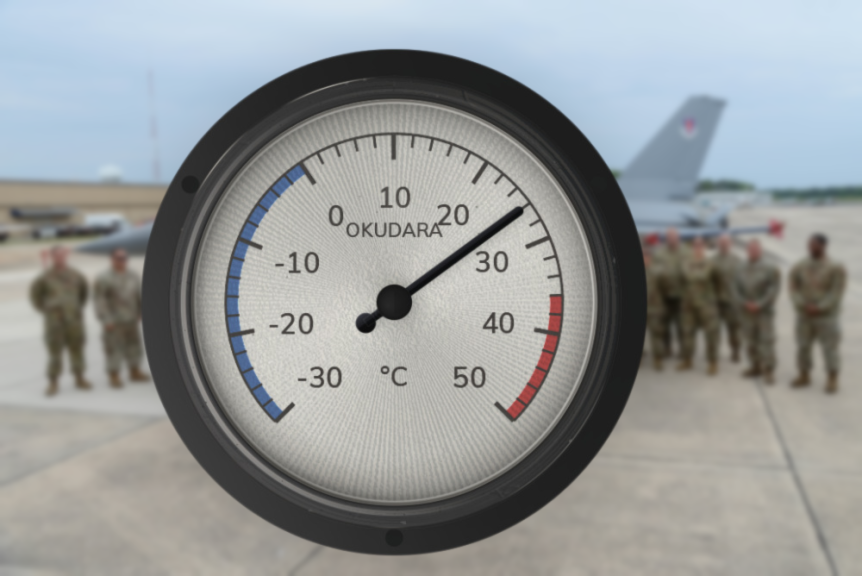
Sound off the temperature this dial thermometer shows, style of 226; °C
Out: 26; °C
